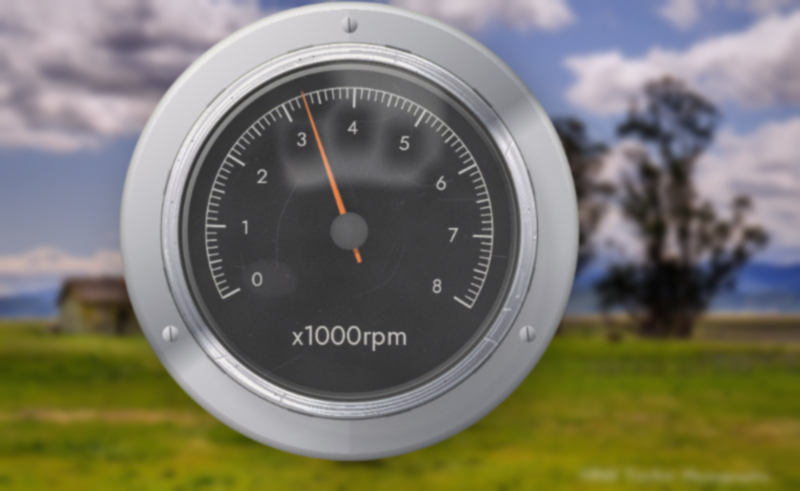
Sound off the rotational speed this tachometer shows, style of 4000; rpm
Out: 3300; rpm
